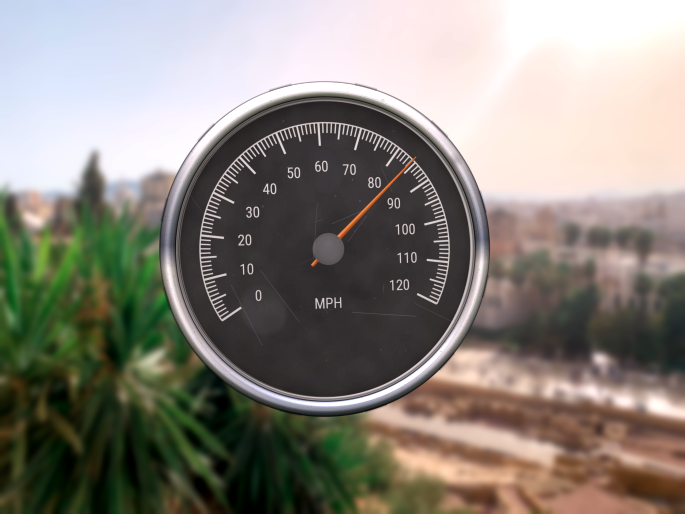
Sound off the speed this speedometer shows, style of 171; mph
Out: 84; mph
